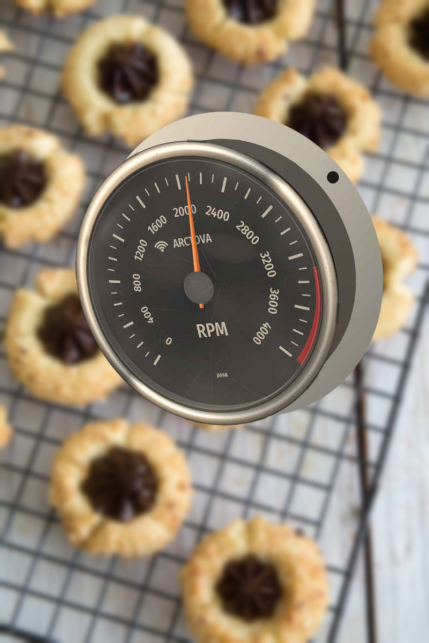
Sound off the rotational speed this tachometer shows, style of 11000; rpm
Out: 2100; rpm
